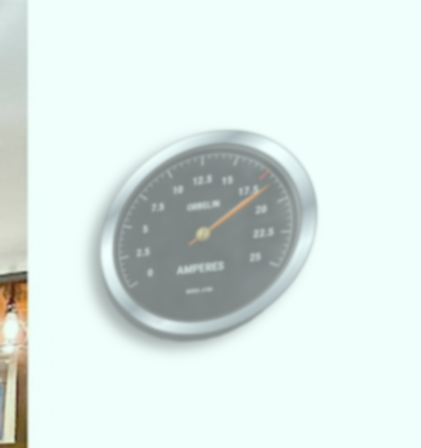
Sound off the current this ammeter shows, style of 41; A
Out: 18.5; A
